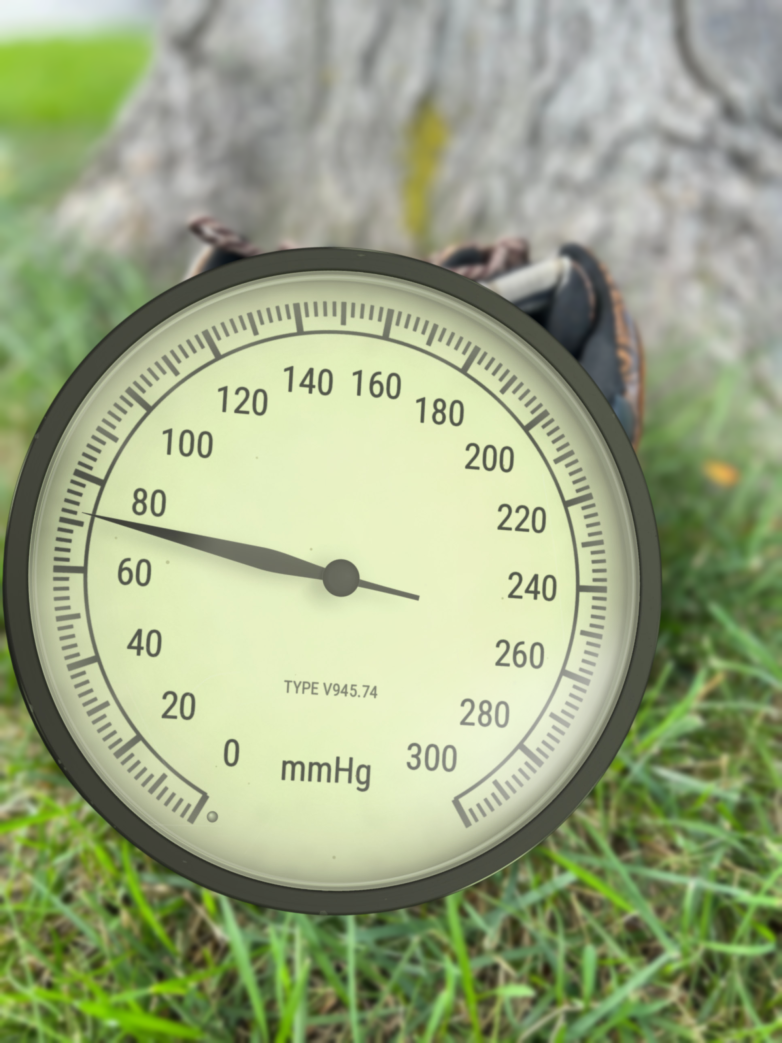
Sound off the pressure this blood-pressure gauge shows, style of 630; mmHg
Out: 72; mmHg
